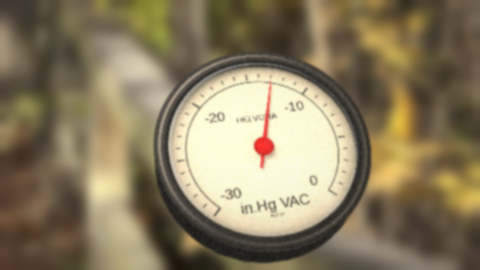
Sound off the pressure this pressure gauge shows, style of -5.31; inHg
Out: -13; inHg
